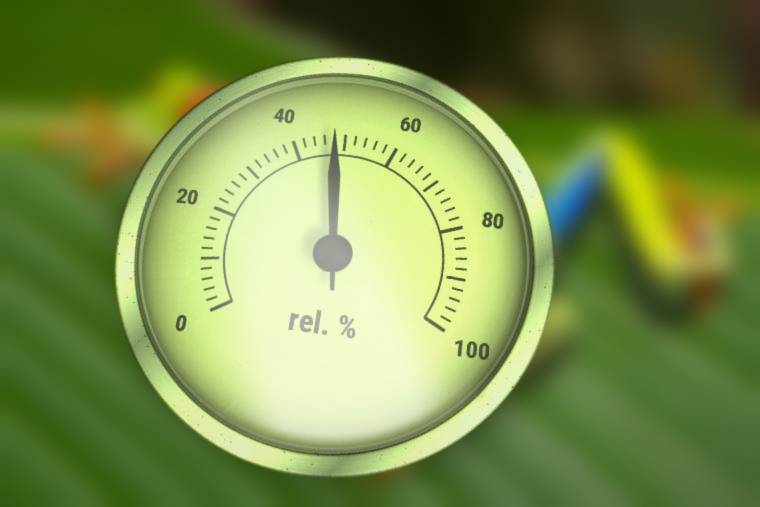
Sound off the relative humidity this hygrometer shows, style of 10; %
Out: 48; %
